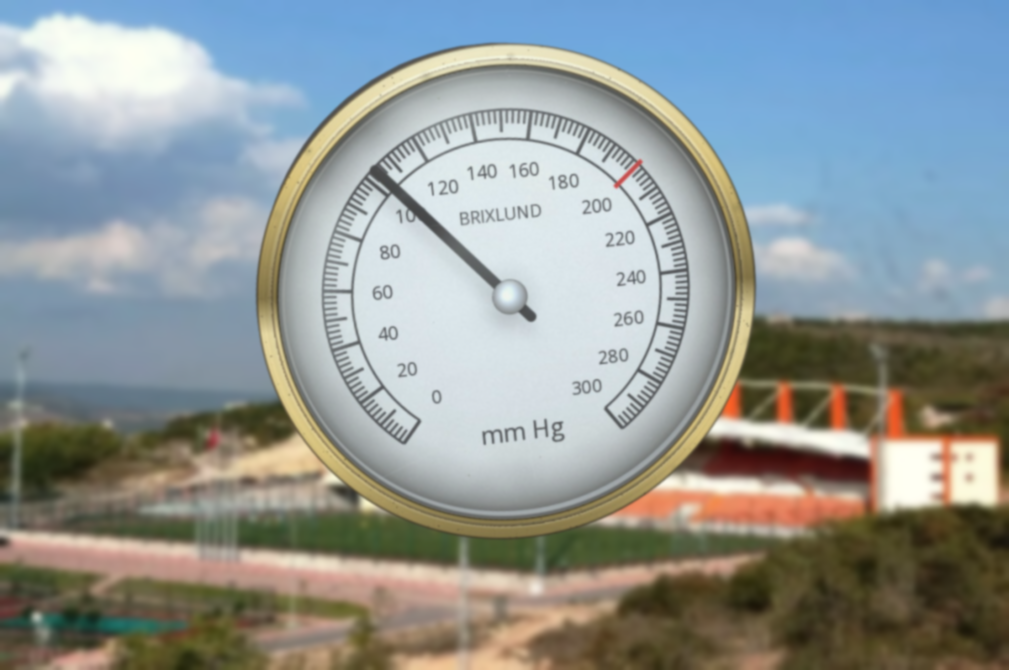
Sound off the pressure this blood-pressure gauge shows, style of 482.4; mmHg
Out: 104; mmHg
